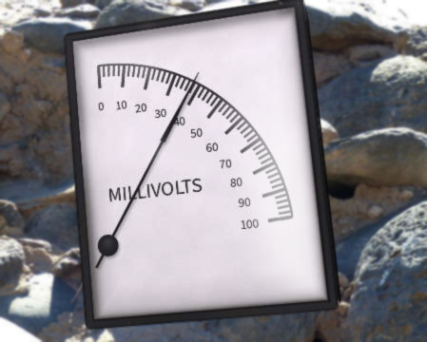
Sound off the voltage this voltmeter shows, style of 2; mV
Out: 38; mV
